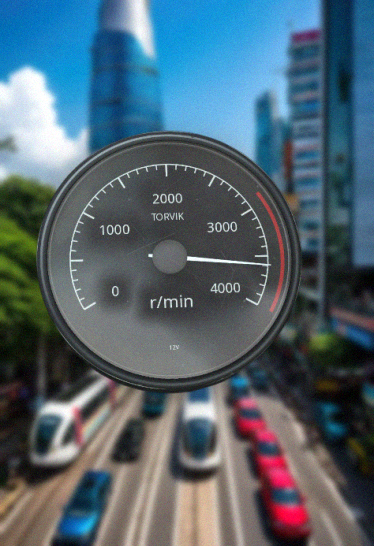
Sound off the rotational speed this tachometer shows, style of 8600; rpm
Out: 3600; rpm
